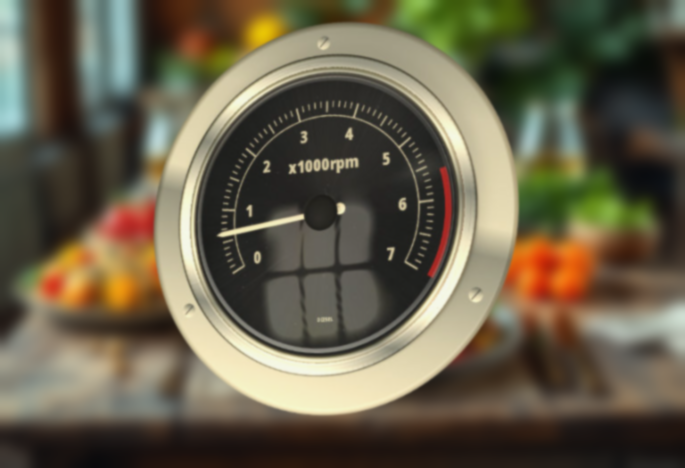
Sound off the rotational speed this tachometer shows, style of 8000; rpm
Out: 600; rpm
